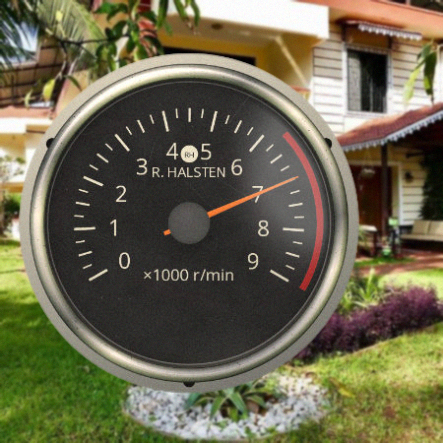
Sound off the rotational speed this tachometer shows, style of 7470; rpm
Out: 7000; rpm
